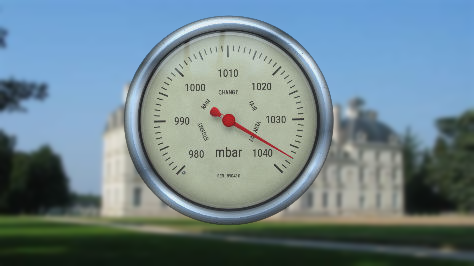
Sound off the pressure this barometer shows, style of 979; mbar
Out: 1037; mbar
